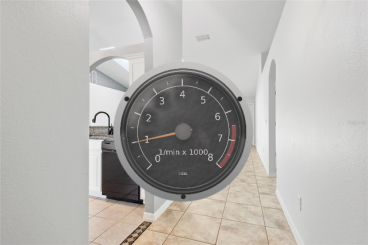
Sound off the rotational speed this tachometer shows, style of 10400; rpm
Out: 1000; rpm
